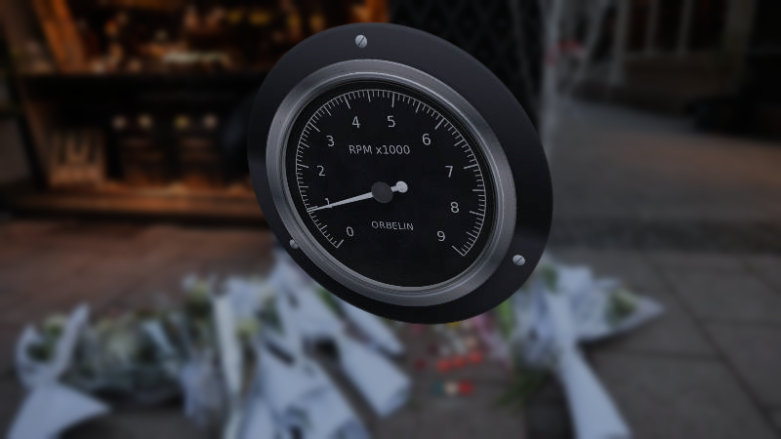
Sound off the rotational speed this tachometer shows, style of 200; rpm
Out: 1000; rpm
